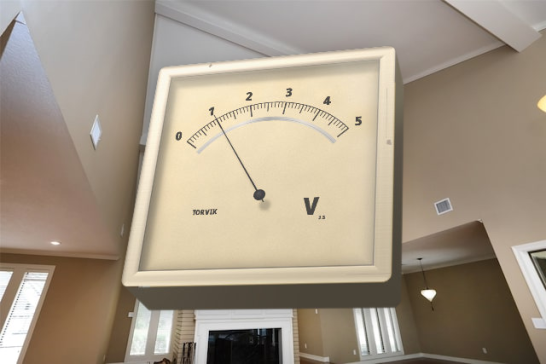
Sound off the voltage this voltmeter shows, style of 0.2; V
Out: 1; V
